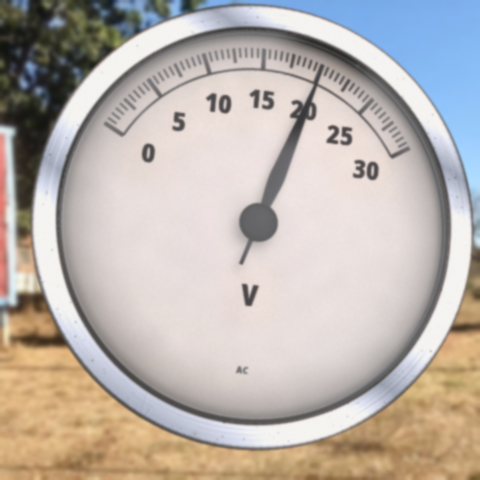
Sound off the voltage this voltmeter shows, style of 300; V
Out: 20; V
